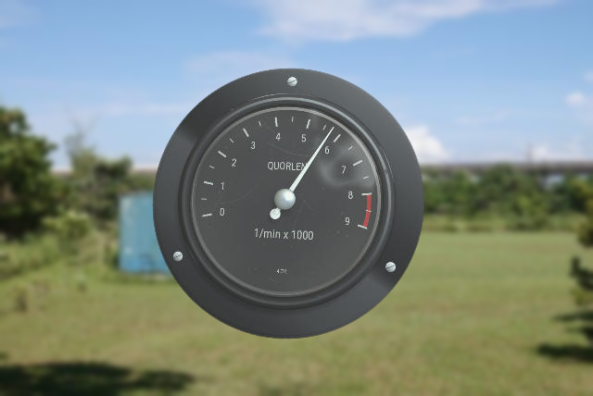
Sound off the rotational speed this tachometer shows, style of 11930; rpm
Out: 5750; rpm
